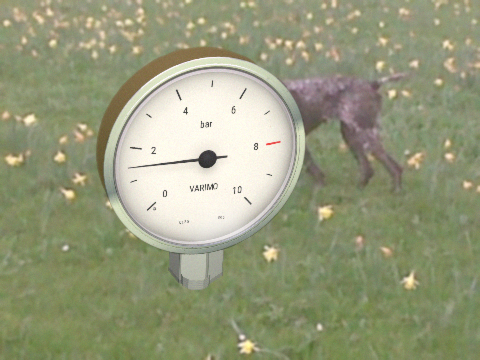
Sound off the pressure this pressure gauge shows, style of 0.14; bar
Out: 1.5; bar
